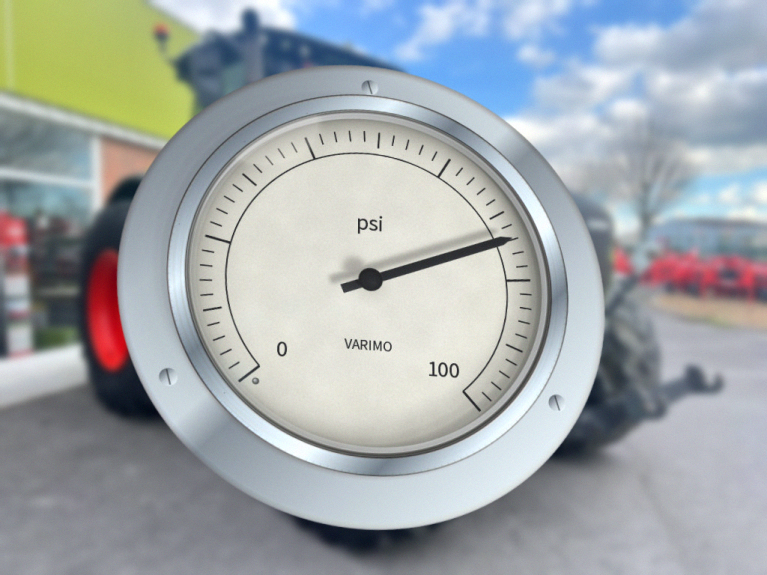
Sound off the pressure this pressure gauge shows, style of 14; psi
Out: 74; psi
